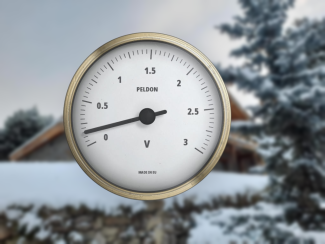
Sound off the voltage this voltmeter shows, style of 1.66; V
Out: 0.15; V
